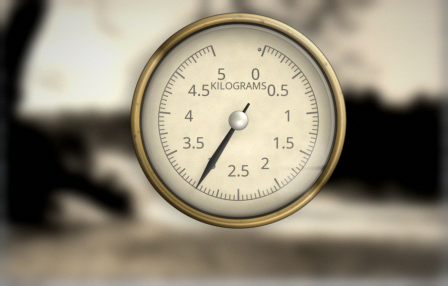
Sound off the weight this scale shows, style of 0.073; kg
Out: 3; kg
